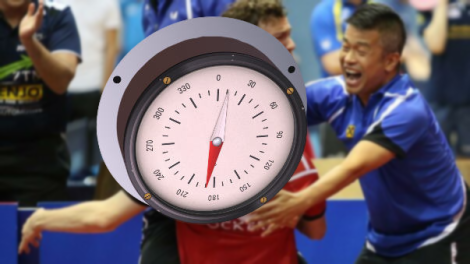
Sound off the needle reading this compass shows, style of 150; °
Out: 190; °
